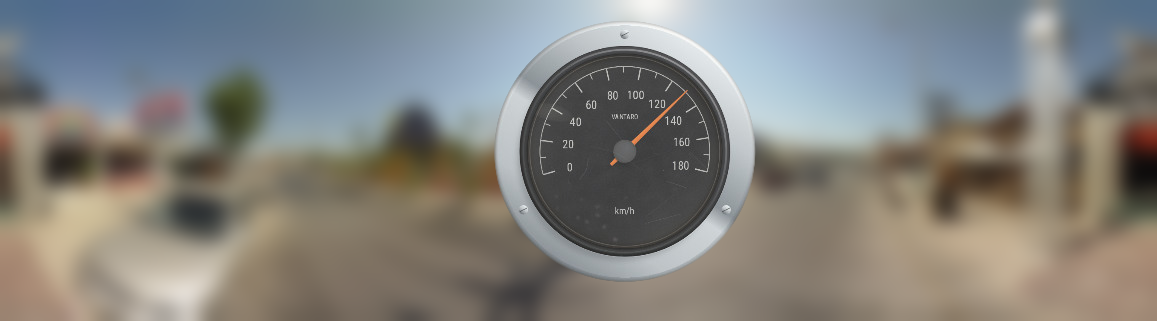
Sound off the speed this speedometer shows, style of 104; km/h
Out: 130; km/h
